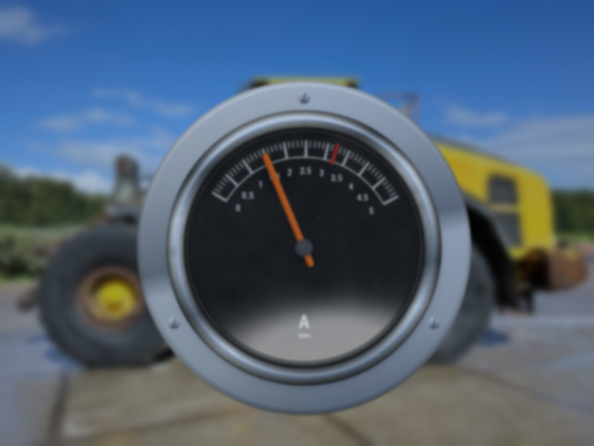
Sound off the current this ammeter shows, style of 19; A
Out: 1.5; A
